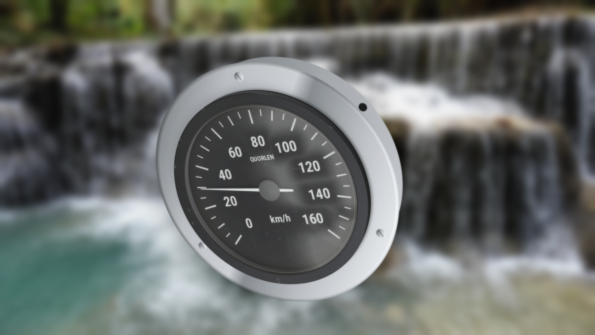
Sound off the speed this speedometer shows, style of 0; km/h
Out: 30; km/h
